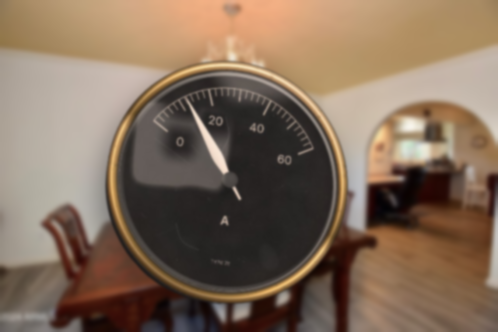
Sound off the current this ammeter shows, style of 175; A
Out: 12; A
